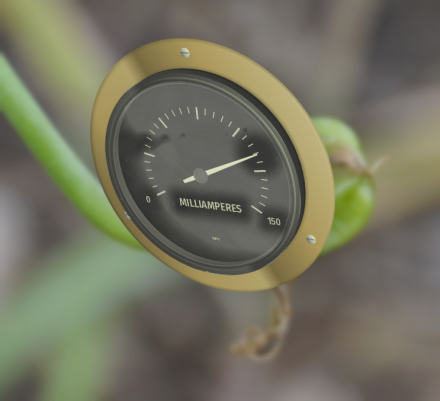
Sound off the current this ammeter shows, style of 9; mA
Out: 115; mA
